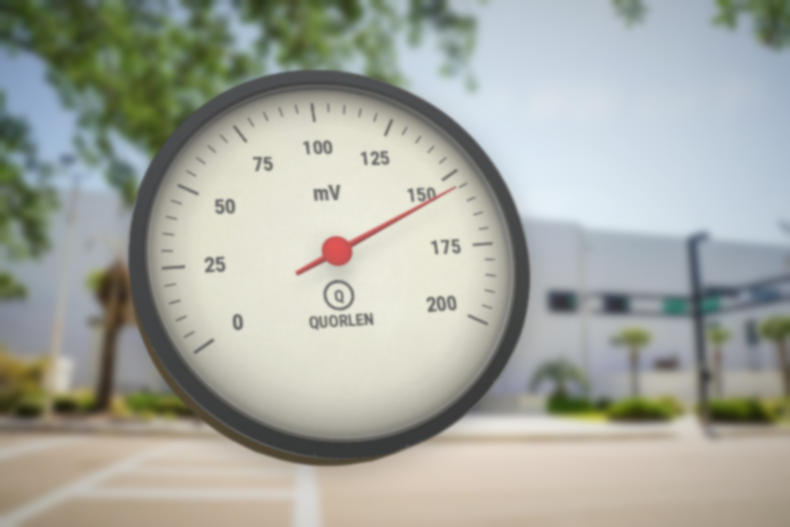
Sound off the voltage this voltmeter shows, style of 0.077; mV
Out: 155; mV
